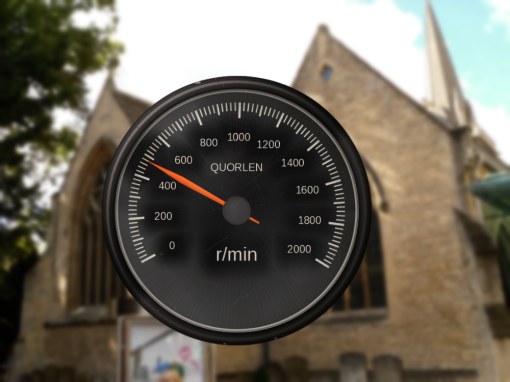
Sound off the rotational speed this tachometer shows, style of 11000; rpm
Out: 480; rpm
